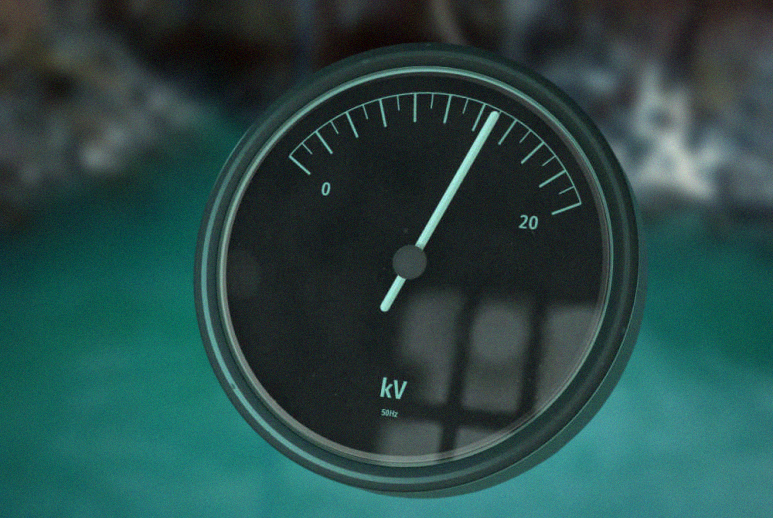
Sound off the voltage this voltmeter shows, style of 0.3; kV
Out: 13; kV
